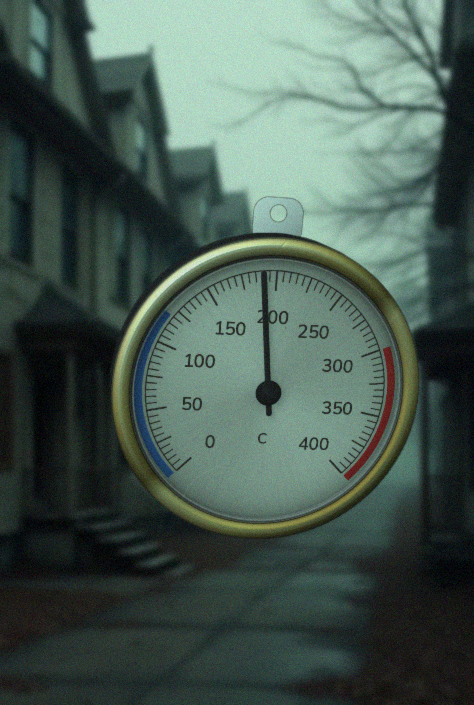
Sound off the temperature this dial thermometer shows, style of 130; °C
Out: 190; °C
